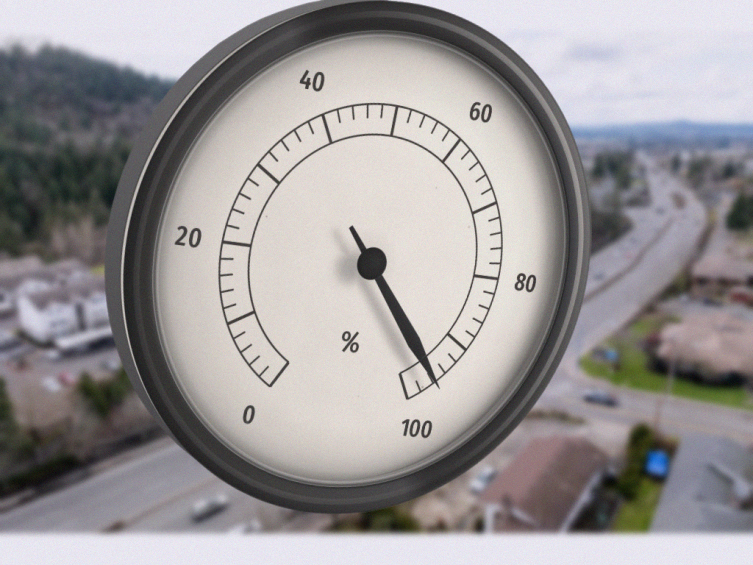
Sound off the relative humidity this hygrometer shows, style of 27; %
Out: 96; %
